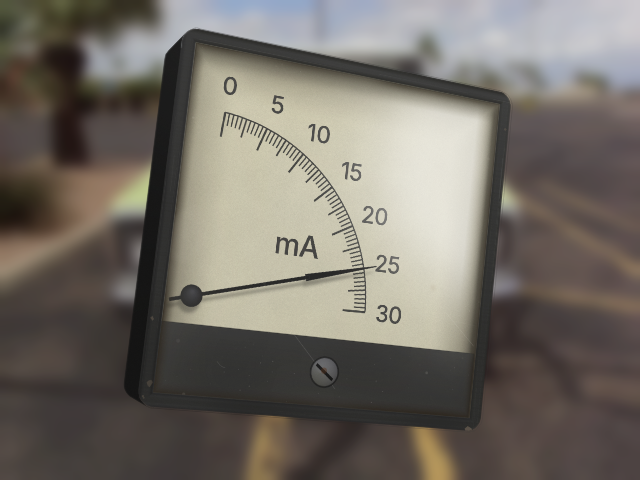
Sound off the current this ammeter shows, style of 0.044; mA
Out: 25; mA
